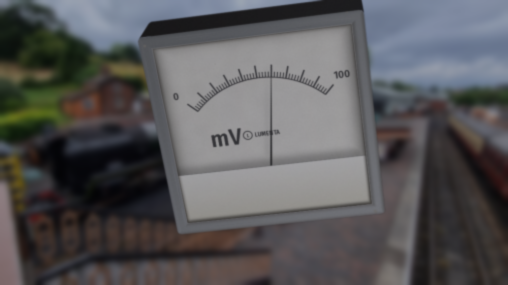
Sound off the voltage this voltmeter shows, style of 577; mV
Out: 60; mV
